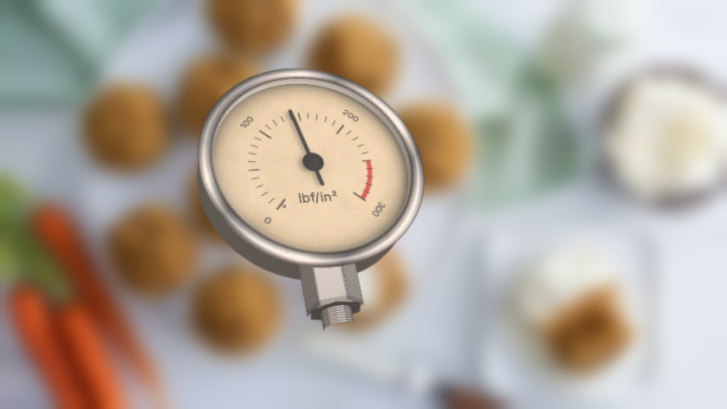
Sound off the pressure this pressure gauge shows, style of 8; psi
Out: 140; psi
